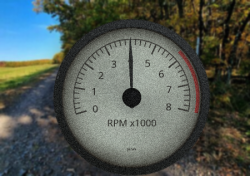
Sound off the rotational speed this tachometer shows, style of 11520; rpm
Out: 4000; rpm
